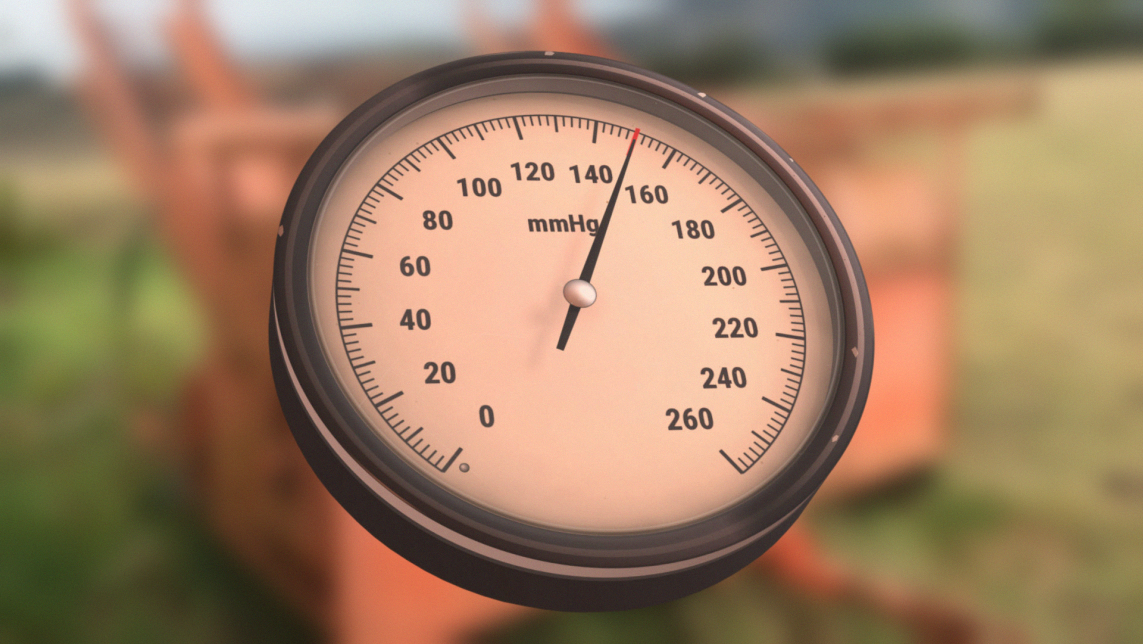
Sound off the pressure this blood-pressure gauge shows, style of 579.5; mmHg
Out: 150; mmHg
